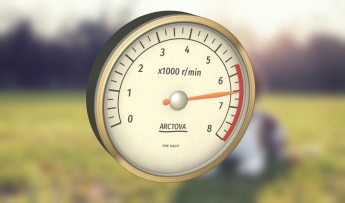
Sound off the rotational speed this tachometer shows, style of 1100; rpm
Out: 6500; rpm
